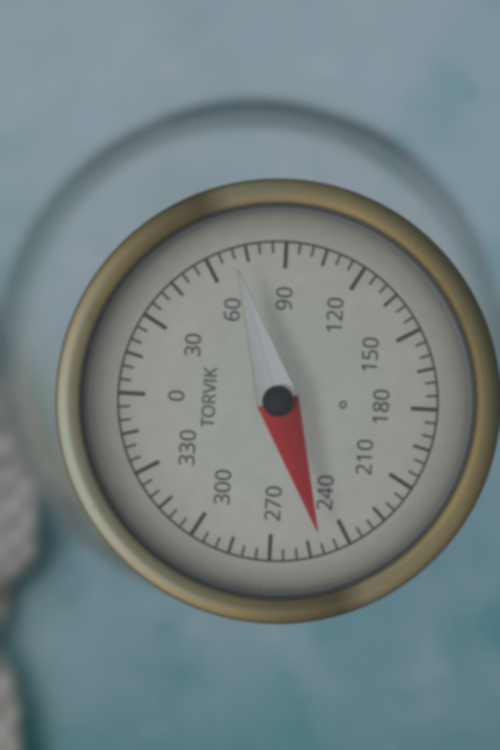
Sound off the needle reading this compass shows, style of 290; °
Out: 250; °
